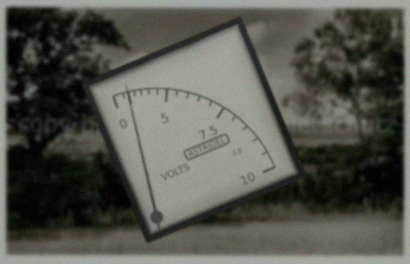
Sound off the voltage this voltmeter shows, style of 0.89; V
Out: 2.5; V
